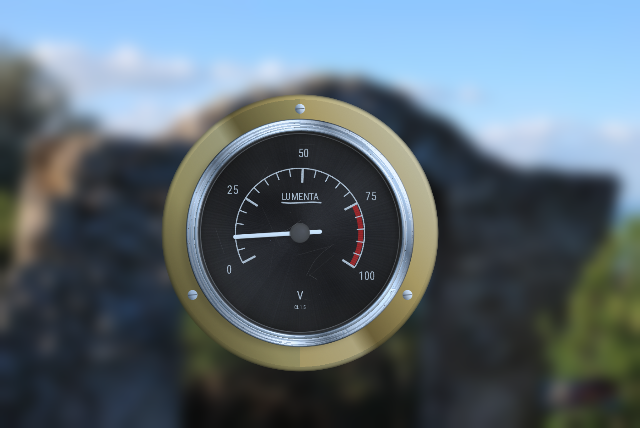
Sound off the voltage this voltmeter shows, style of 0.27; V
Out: 10; V
